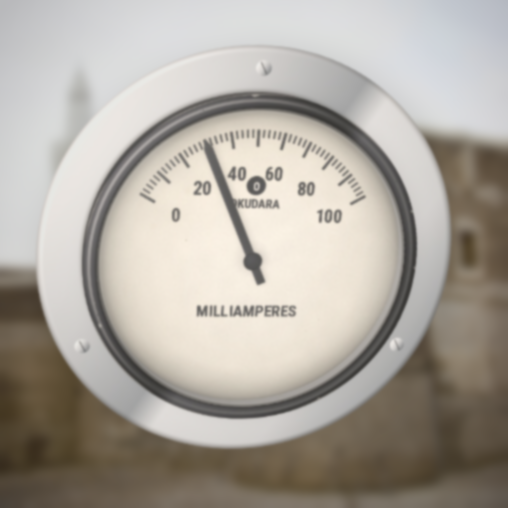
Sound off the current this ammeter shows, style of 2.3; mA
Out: 30; mA
